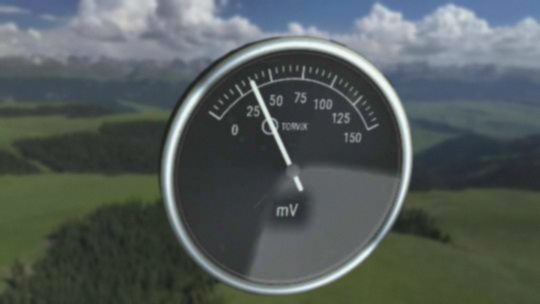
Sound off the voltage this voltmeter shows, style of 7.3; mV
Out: 35; mV
